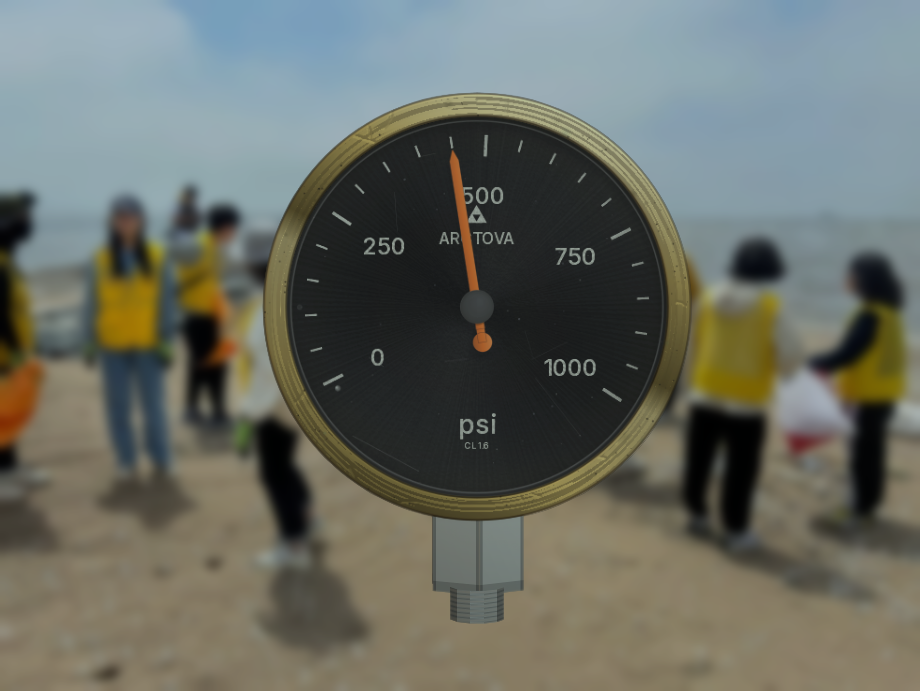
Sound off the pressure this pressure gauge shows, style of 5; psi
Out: 450; psi
